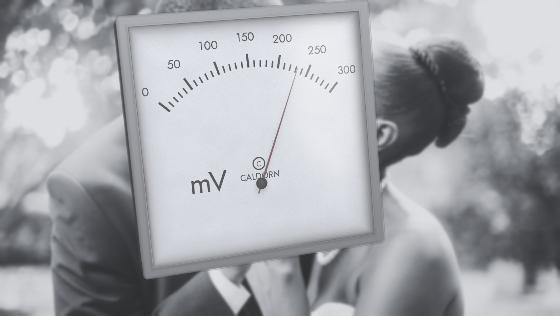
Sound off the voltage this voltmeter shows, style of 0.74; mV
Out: 230; mV
